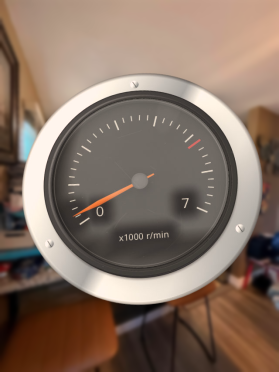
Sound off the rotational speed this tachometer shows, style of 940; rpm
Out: 200; rpm
